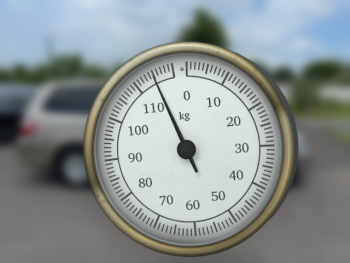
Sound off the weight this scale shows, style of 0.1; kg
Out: 115; kg
